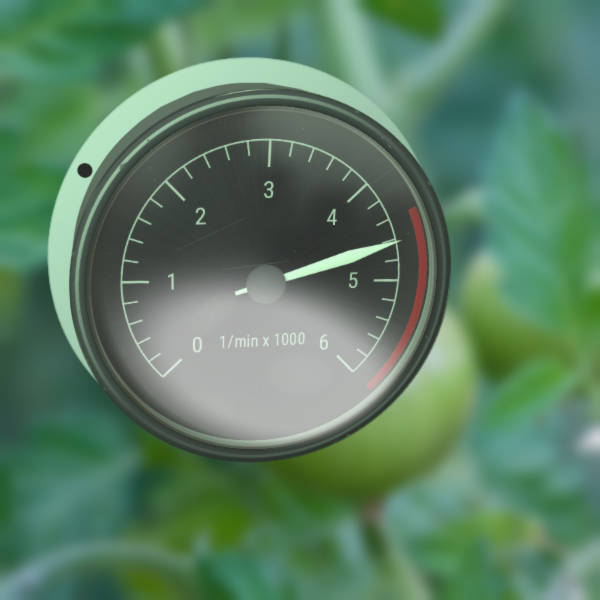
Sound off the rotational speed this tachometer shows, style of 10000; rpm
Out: 4600; rpm
